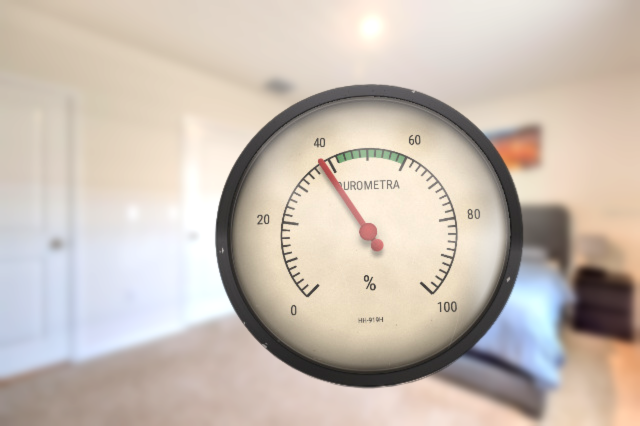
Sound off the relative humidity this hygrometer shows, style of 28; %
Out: 38; %
